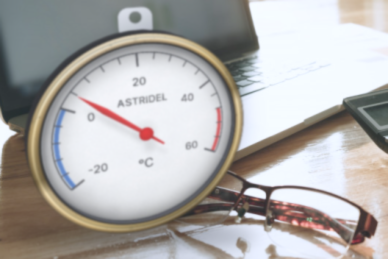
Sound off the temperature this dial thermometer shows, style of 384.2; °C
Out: 4; °C
